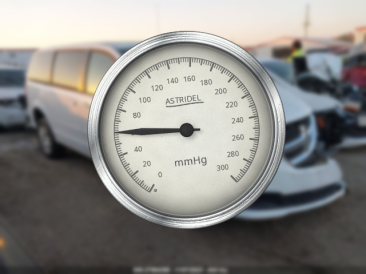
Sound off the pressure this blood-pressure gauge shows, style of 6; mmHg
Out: 60; mmHg
